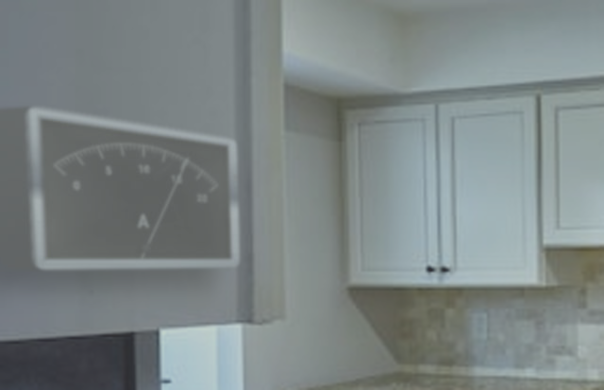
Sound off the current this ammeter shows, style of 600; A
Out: 15; A
